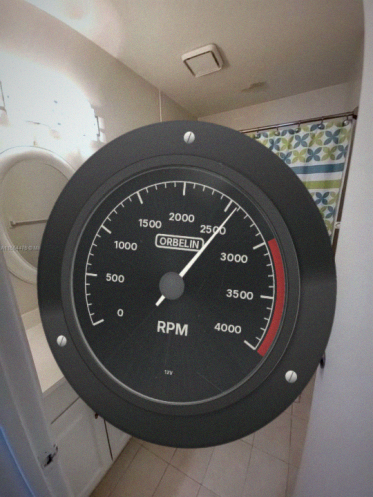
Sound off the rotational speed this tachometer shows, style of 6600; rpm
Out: 2600; rpm
